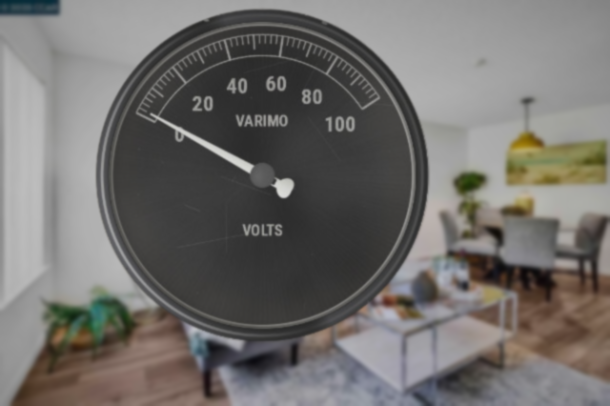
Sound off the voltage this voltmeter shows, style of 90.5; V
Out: 2; V
